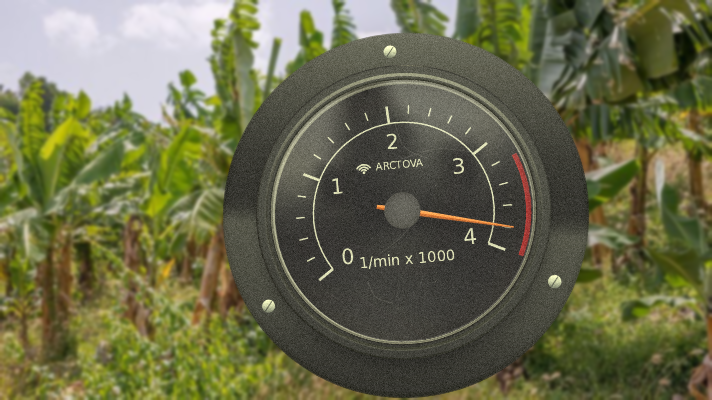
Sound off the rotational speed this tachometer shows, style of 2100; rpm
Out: 3800; rpm
